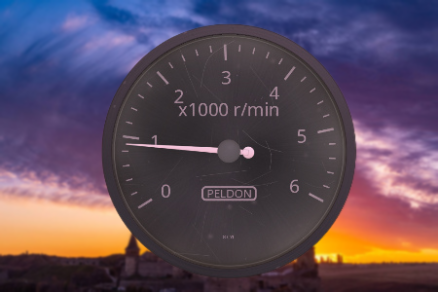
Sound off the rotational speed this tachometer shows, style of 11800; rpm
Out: 900; rpm
